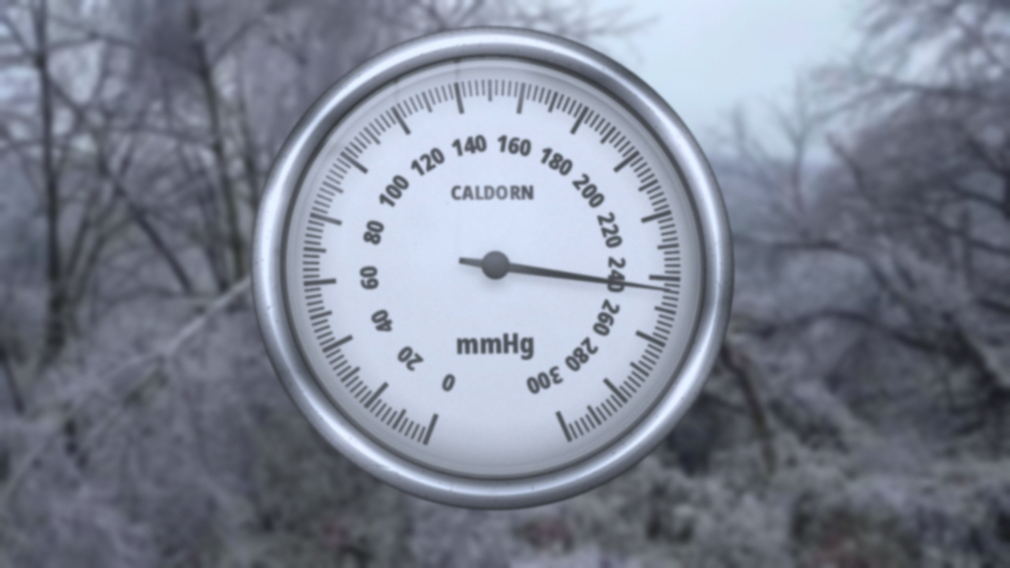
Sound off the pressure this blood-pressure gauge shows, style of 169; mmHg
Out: 244; mmHg
